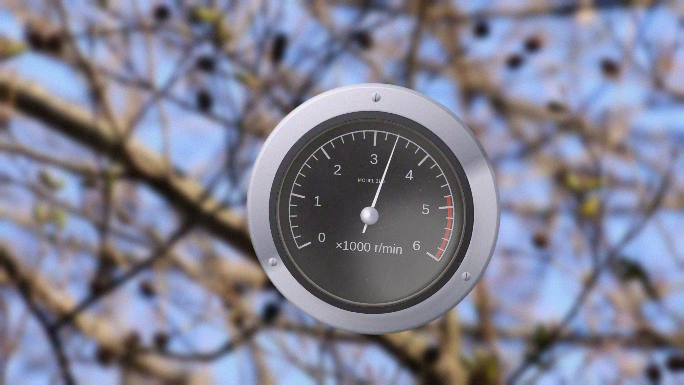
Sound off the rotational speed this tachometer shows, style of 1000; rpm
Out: 3400; rpm
